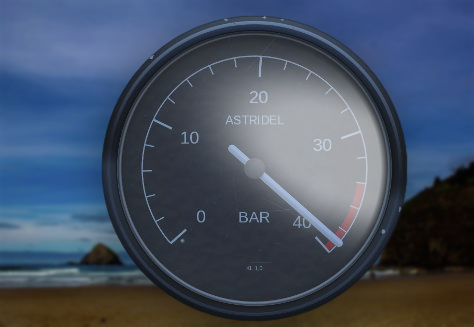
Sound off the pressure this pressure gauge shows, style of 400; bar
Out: 39; bar
